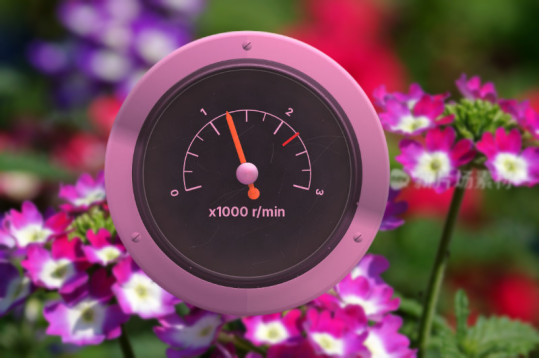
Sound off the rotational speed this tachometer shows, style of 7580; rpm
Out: 1250; rpm
